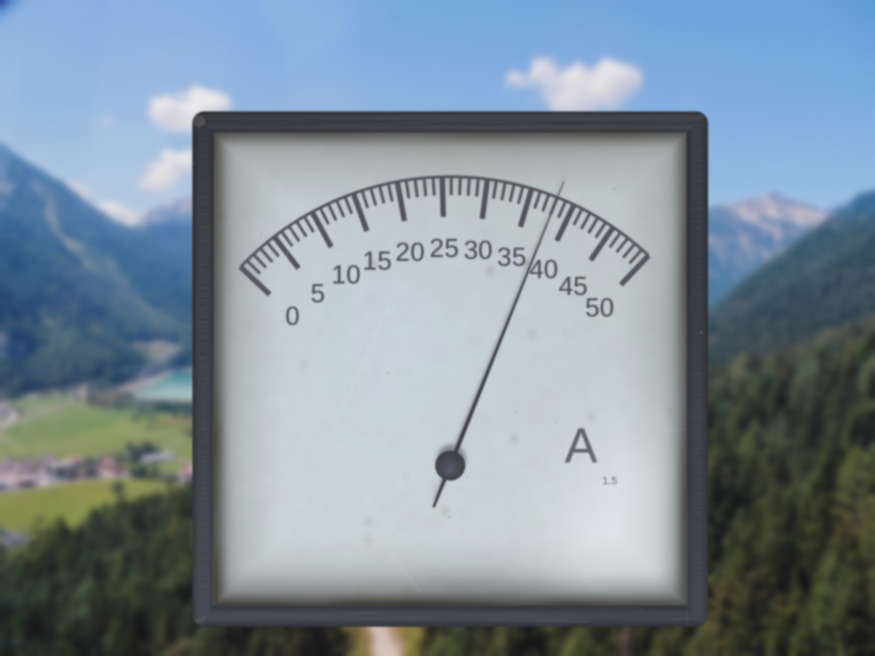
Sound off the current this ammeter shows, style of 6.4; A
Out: 38; A
